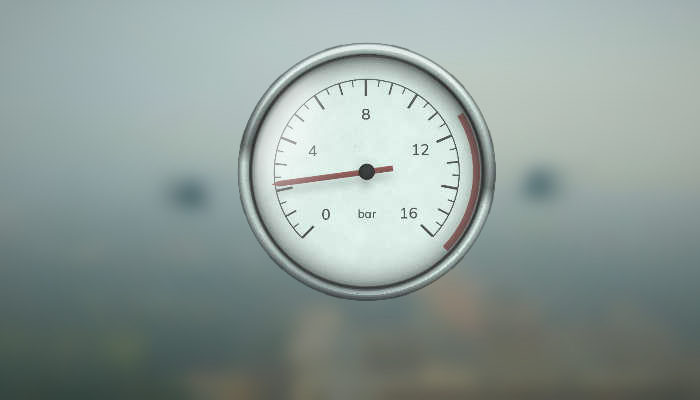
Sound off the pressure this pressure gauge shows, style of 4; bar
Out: 2.25; bar
